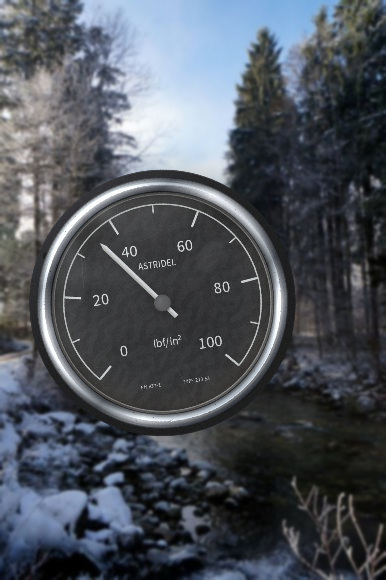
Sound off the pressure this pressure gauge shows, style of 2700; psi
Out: 35; psi
